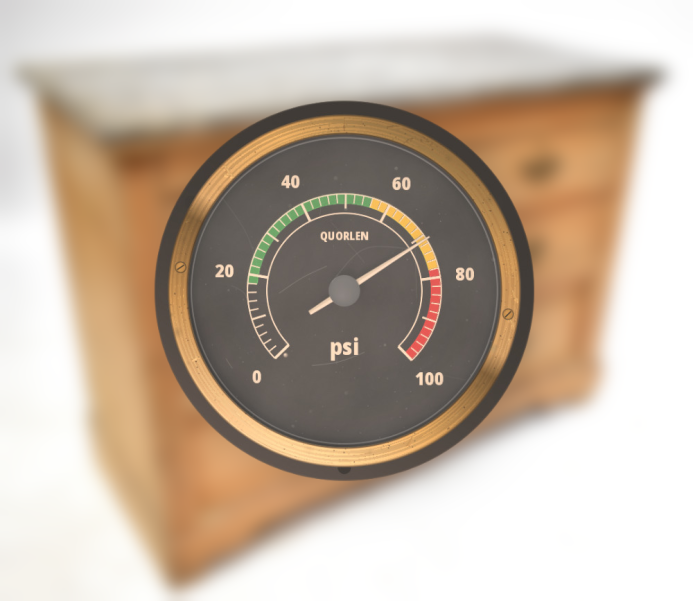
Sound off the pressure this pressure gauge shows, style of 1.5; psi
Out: 71; psi
